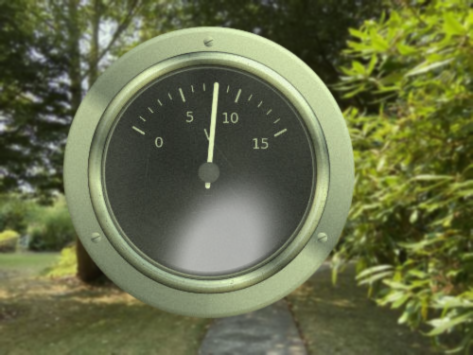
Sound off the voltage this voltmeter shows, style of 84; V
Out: 8; V
